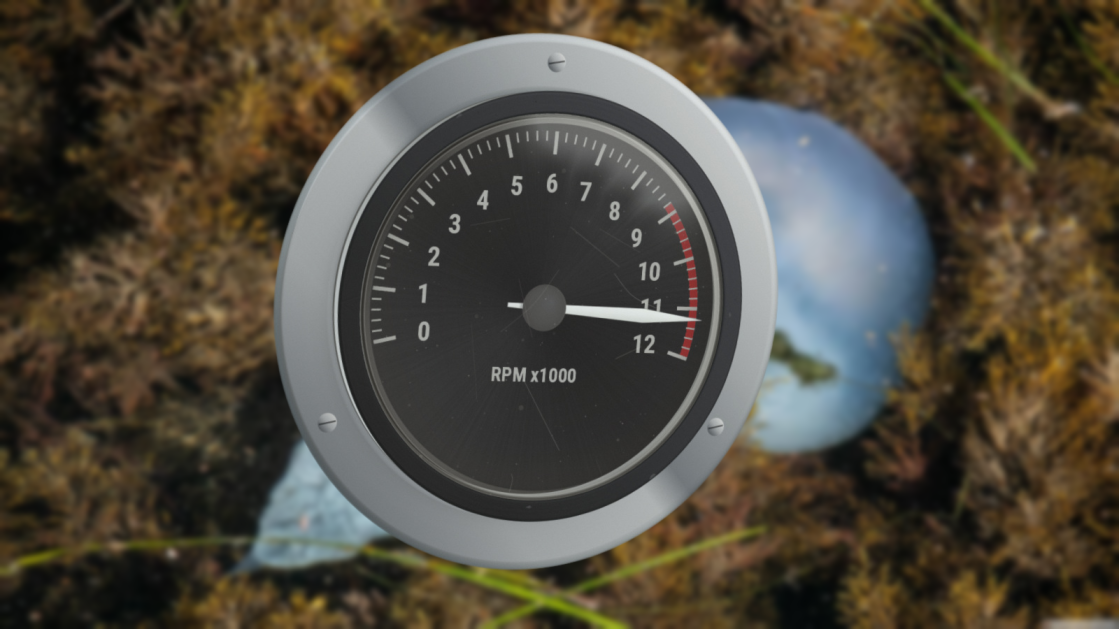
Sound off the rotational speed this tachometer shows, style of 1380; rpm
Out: 11200; rpm
